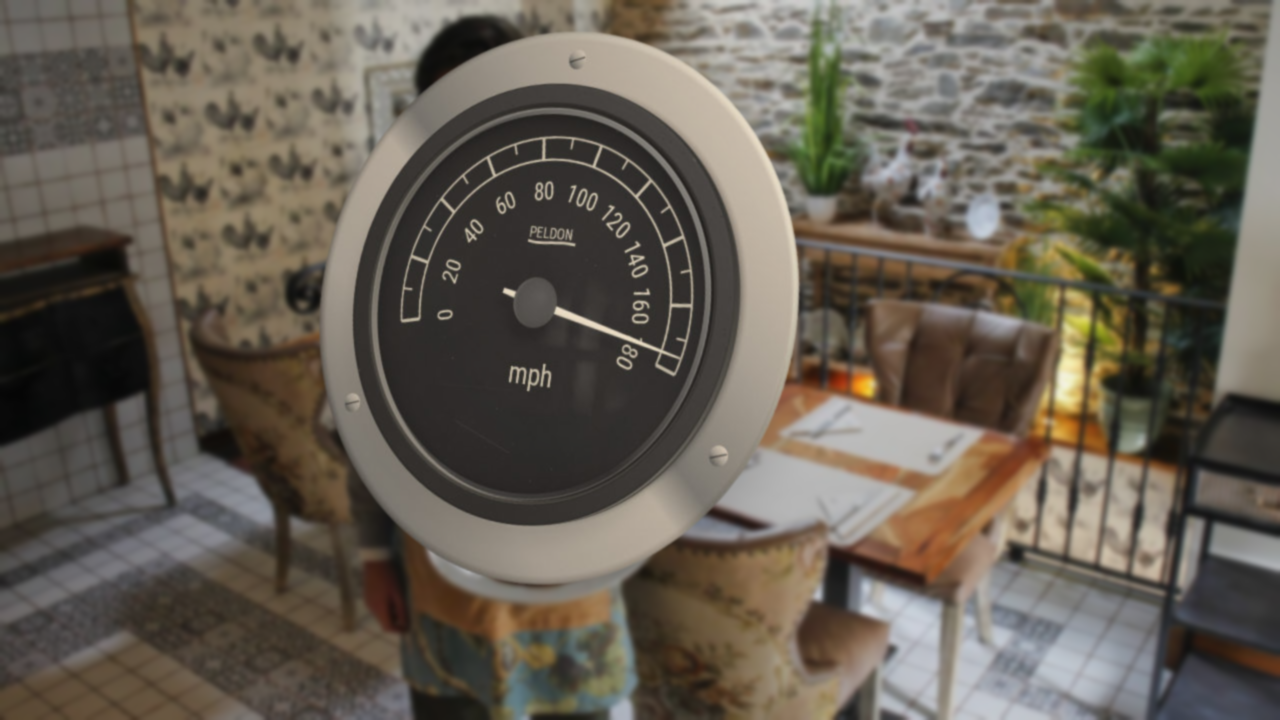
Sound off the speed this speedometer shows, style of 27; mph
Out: 175; mph
